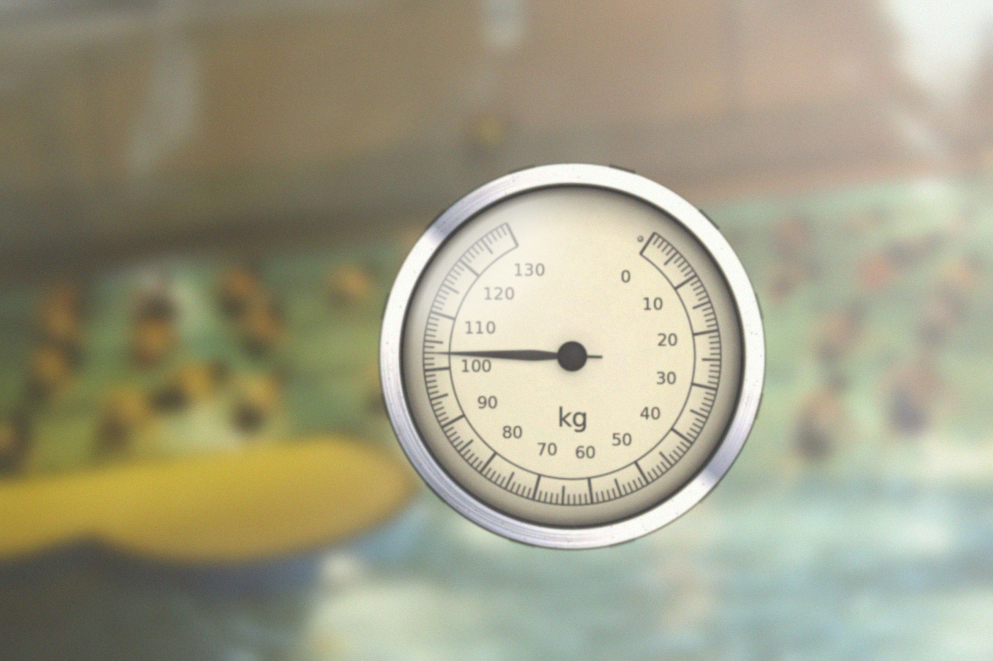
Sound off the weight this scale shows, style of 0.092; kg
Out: 103; kg
